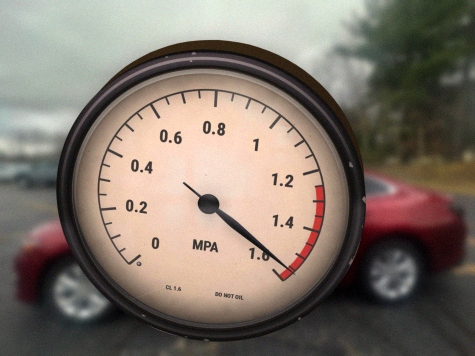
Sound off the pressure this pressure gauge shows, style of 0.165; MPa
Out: 1.55; MPa
